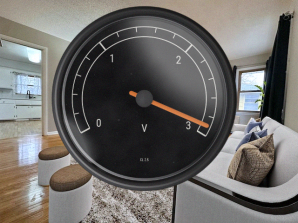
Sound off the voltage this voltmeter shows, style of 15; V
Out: 2.9; V
